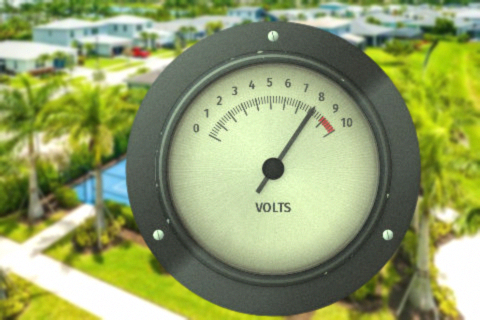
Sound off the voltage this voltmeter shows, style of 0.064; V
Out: 8; V
